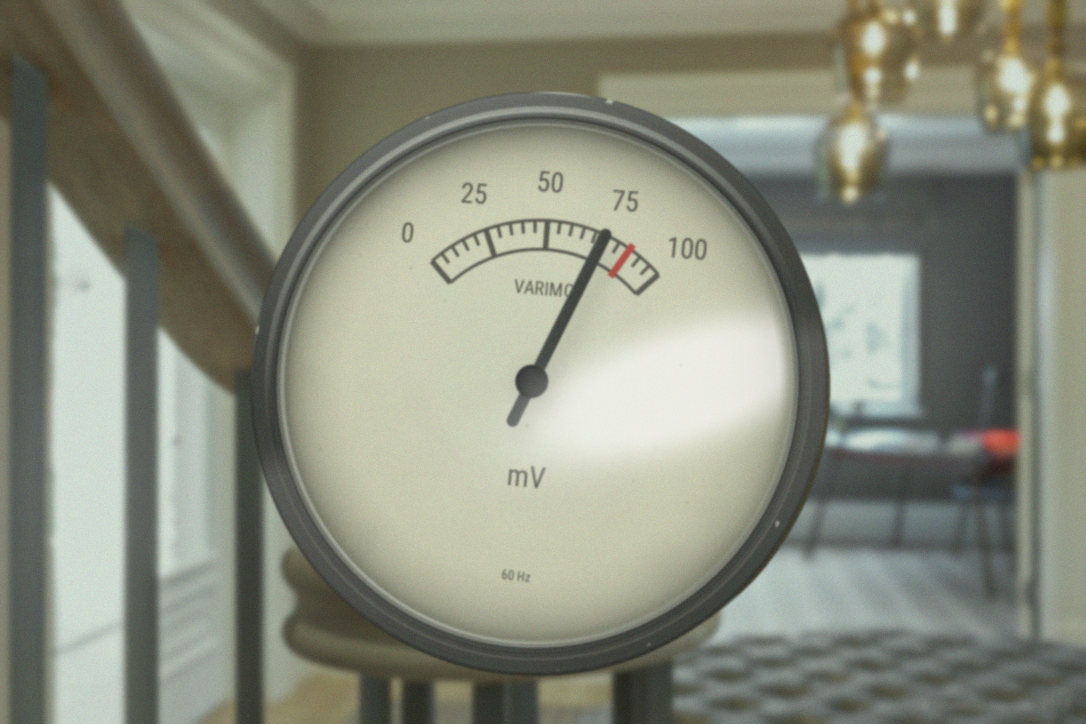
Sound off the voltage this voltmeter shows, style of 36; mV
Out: 75; mV
